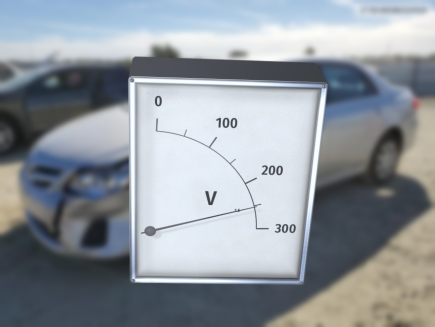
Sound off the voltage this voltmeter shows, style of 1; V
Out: 250; V
